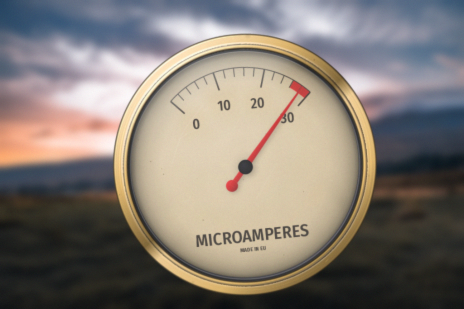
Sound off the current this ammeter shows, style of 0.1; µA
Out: 28; µA
